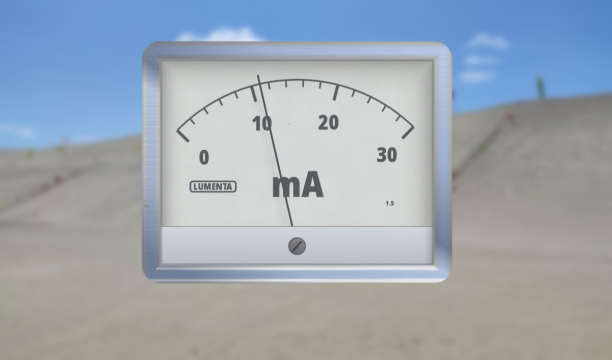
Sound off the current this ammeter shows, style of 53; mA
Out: 11; mA
